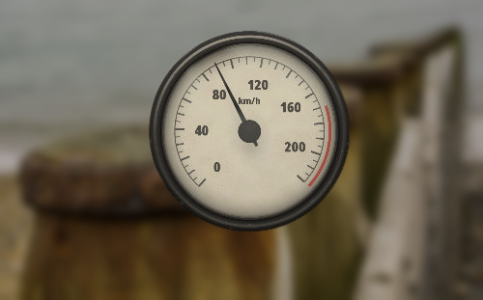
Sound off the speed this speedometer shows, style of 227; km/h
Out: 90; km/h
